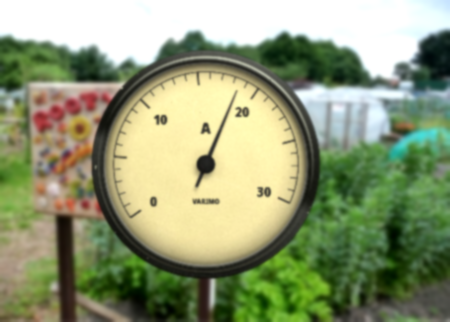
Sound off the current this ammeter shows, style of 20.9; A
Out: 18.5; A
